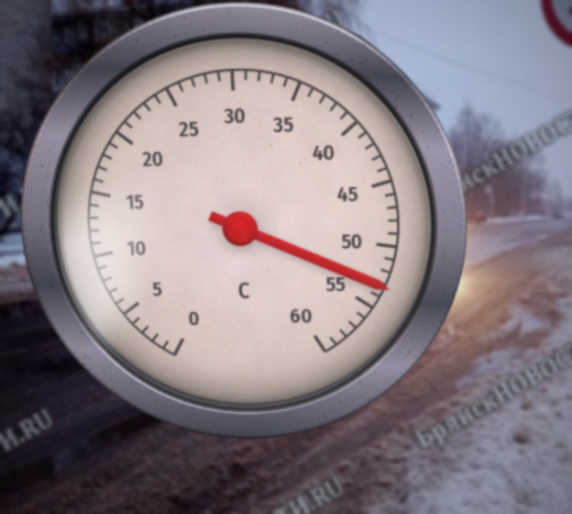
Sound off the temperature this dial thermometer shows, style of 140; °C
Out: 53; °C
